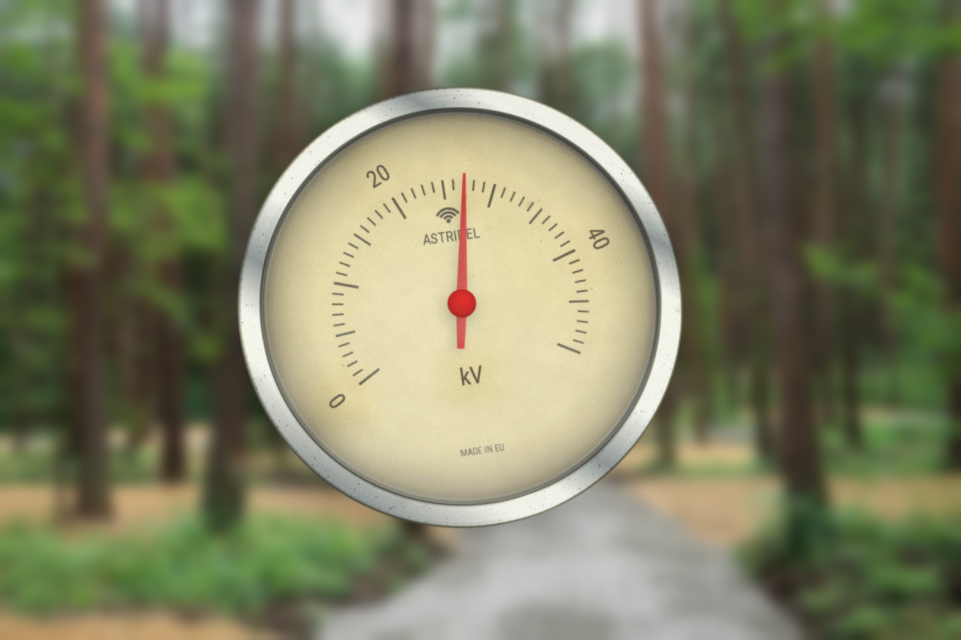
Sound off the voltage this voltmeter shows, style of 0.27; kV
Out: 27; kV
